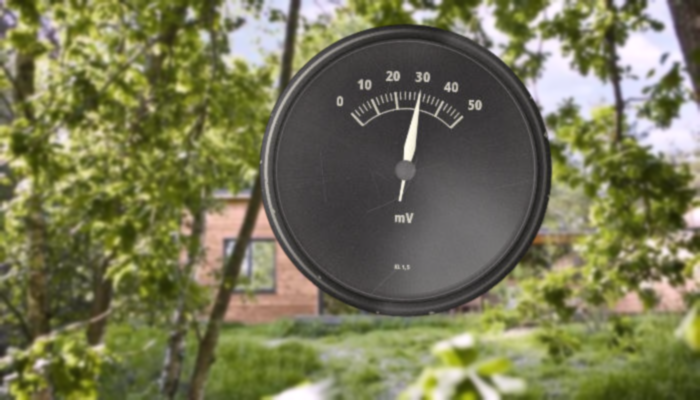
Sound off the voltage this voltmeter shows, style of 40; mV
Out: 30; mV
